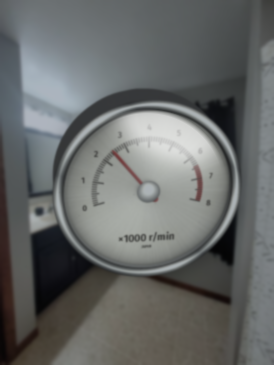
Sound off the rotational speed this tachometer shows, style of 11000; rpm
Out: 2500; rpm
